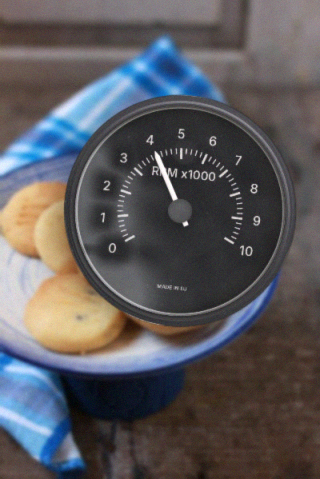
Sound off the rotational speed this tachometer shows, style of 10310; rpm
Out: 4000; rpm
